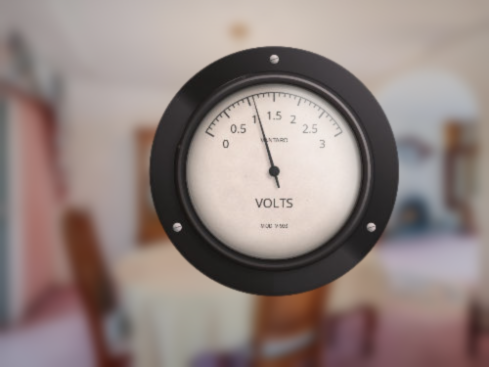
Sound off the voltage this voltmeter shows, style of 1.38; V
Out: 1.1; V
